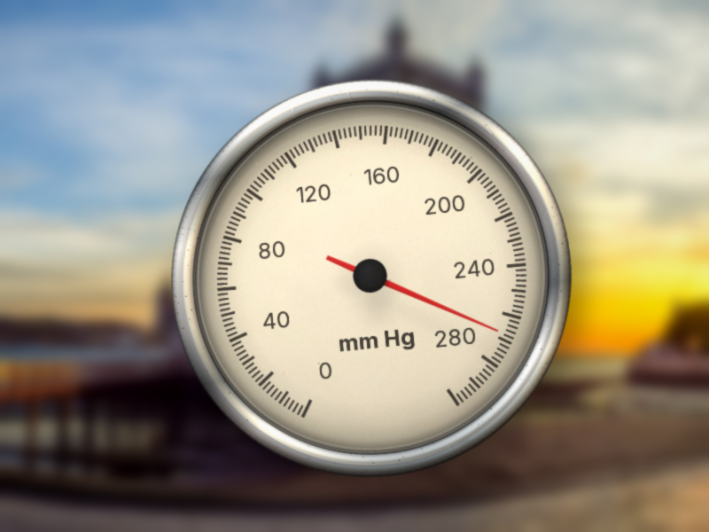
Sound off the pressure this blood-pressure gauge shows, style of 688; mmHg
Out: 268; mmHg
